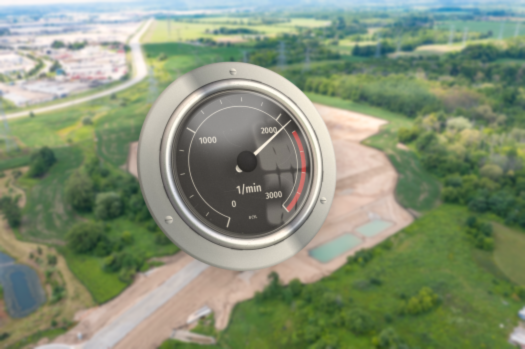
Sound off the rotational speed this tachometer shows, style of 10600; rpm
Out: 2100; rpm
